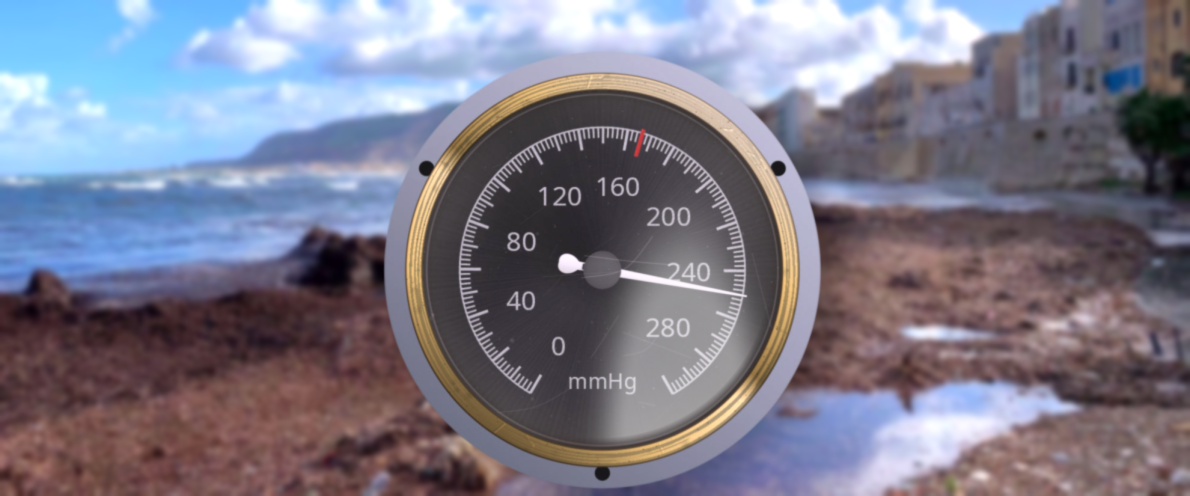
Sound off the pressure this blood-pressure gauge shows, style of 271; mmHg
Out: 250; mmHg
